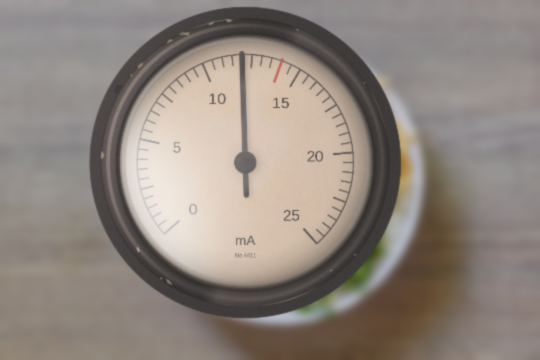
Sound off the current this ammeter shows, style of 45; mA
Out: 12; mA
